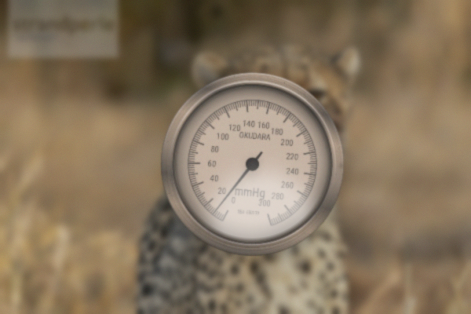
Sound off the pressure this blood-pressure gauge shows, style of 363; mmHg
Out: 10; mmHg
